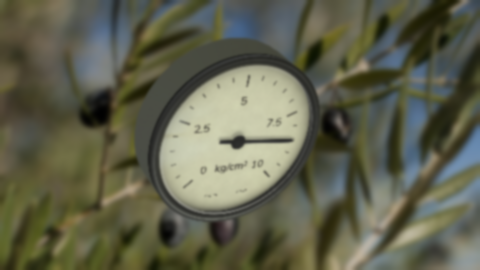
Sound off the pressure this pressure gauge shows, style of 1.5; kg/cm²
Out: 8.5; kg/cm²
